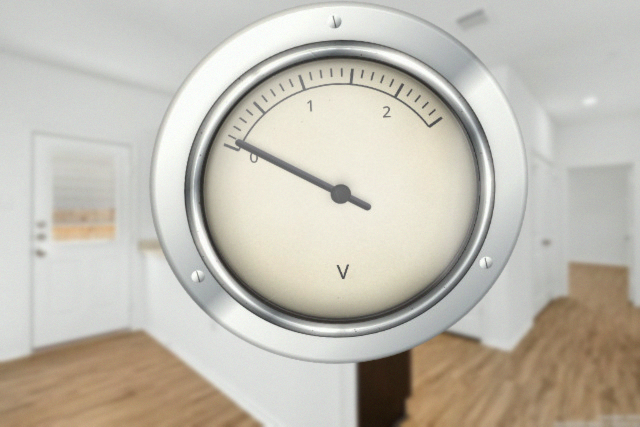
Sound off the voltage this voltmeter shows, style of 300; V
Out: 0.1; V
